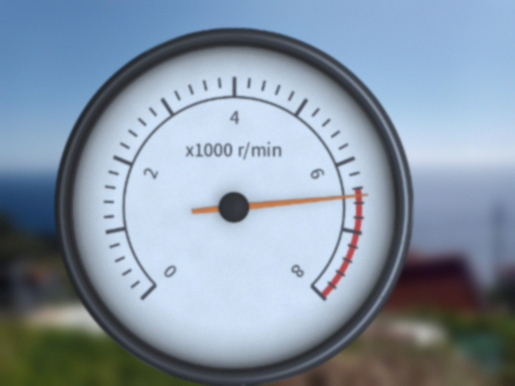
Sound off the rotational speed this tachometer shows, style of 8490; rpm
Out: 6500; rpm
